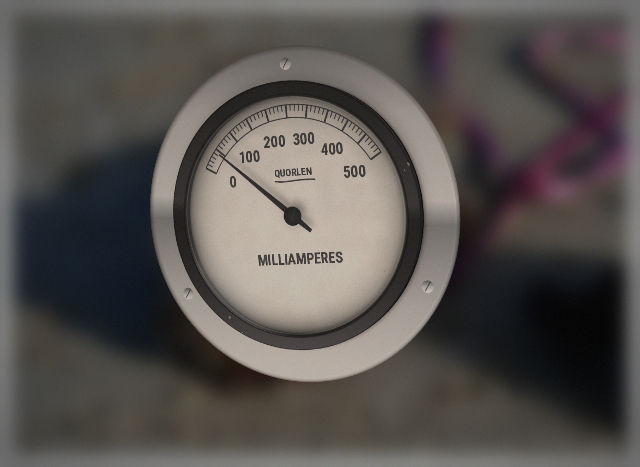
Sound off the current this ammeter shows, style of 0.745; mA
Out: 50; mA
